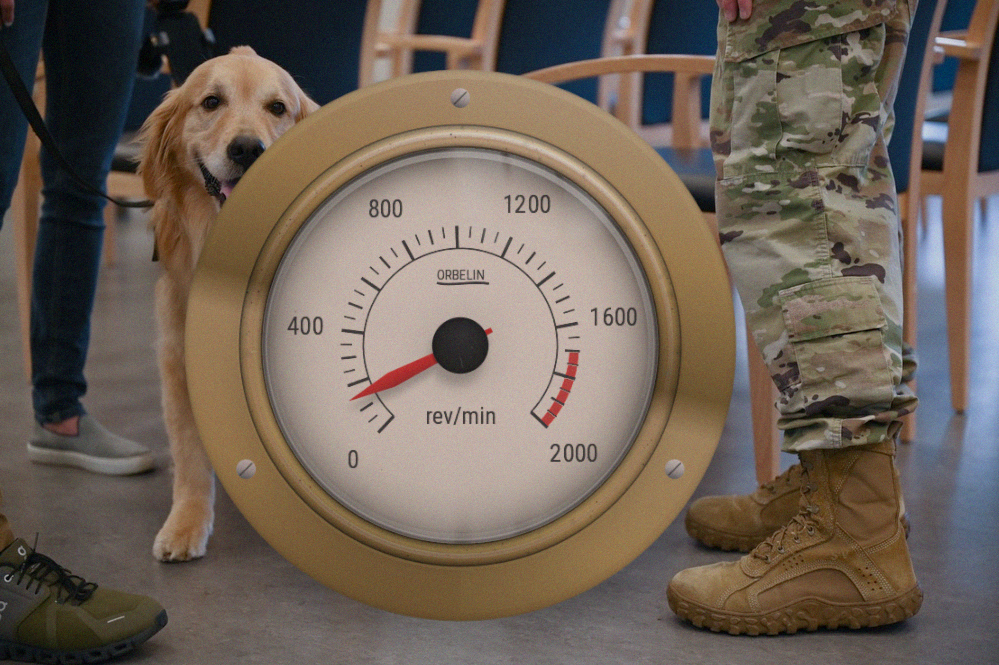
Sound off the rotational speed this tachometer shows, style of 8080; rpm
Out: 150; rpm
